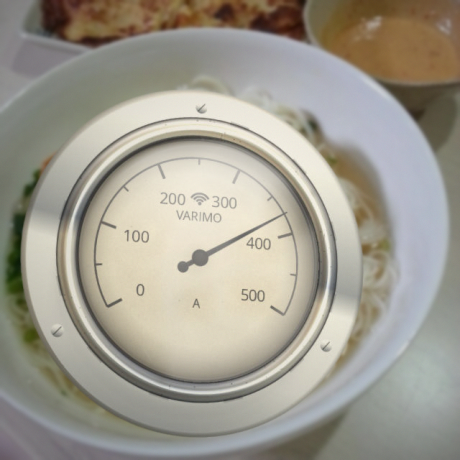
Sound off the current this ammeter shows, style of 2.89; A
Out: 375; A
